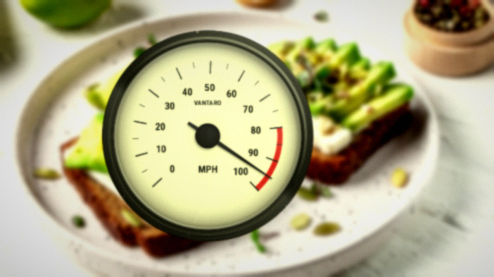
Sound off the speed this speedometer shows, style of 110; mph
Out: 95; mph
